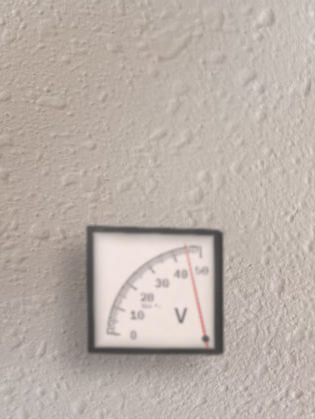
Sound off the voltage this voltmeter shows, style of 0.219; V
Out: 45; V
